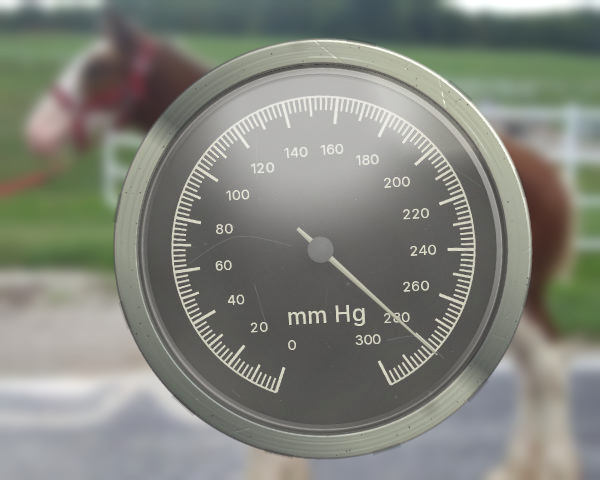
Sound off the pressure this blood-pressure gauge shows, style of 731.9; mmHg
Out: 280; mmHg
